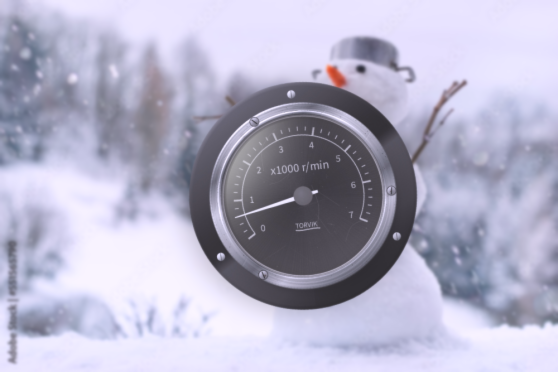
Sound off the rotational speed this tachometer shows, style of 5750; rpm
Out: 600; rpm
